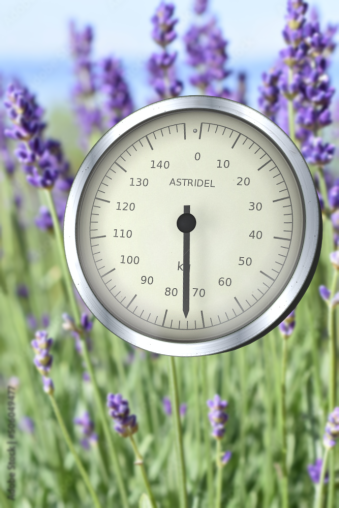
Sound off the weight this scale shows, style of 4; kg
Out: 74; kg
